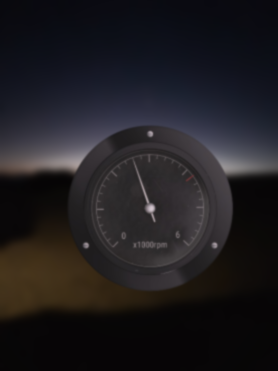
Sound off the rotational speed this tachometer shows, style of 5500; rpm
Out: 2600; rpm
